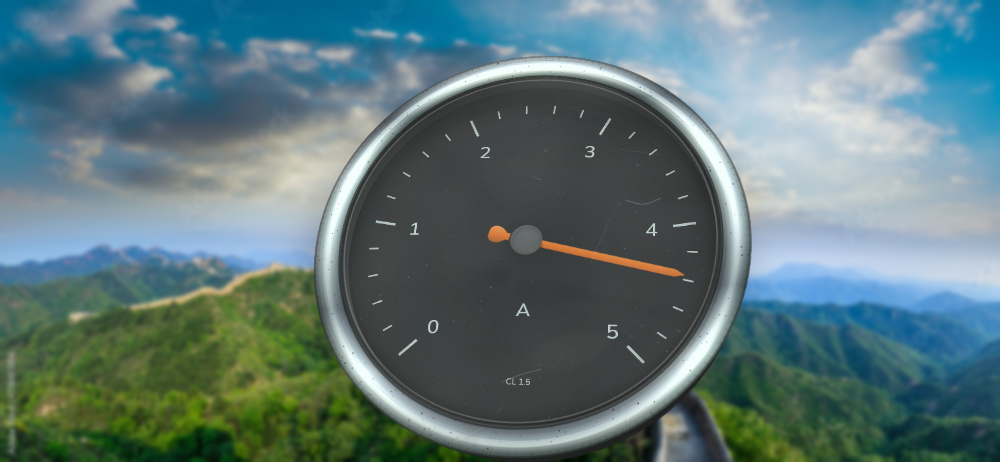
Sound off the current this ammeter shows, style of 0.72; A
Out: 4.4; A
